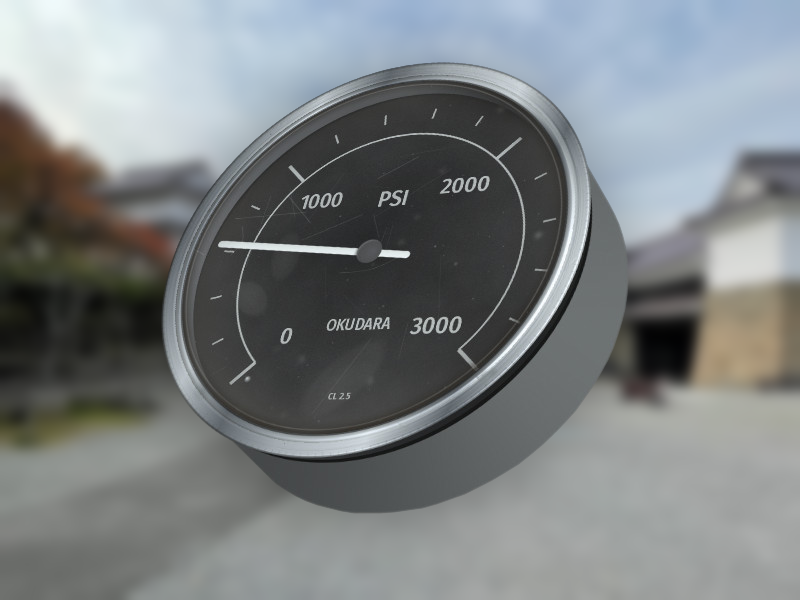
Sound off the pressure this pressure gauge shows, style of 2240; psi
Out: 600; psi
